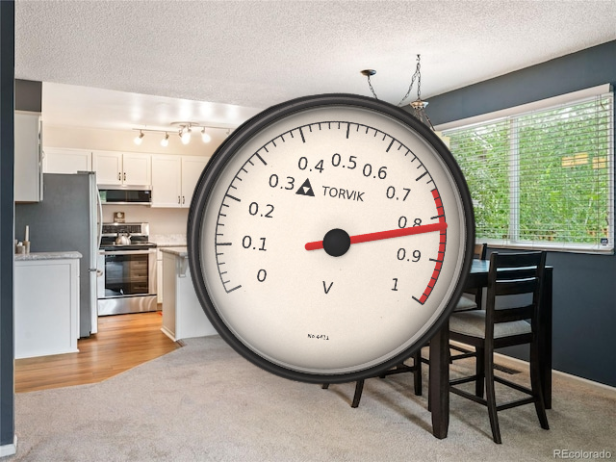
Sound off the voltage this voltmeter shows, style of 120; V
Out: 0.82; V
